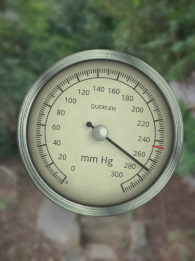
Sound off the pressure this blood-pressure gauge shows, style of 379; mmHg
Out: 270; mmHg
